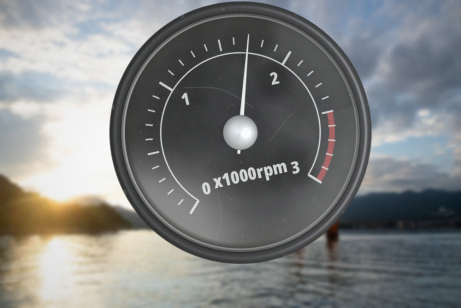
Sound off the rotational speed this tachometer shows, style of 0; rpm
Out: 1700; rpm
